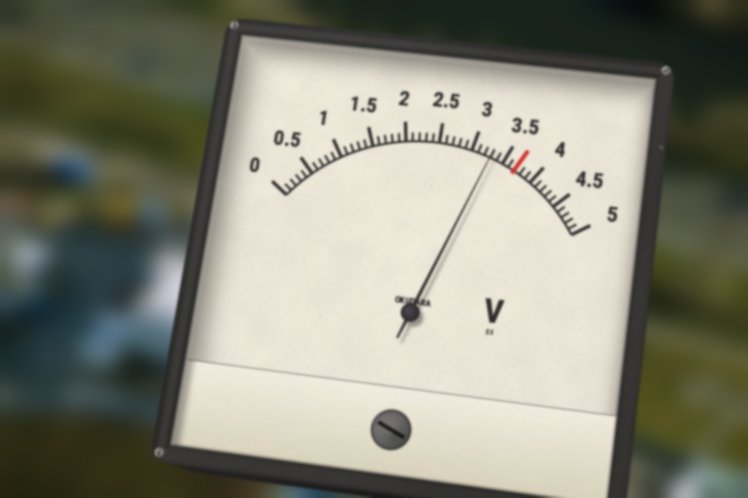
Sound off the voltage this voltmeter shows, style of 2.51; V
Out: 3.3; V
